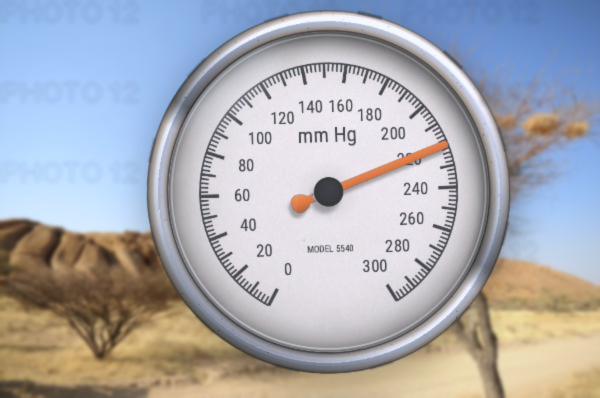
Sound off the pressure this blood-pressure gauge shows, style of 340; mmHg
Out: 220; mmHg
